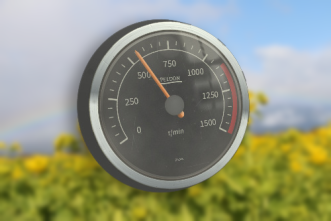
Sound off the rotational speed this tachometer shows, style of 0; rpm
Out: 550; rpm
